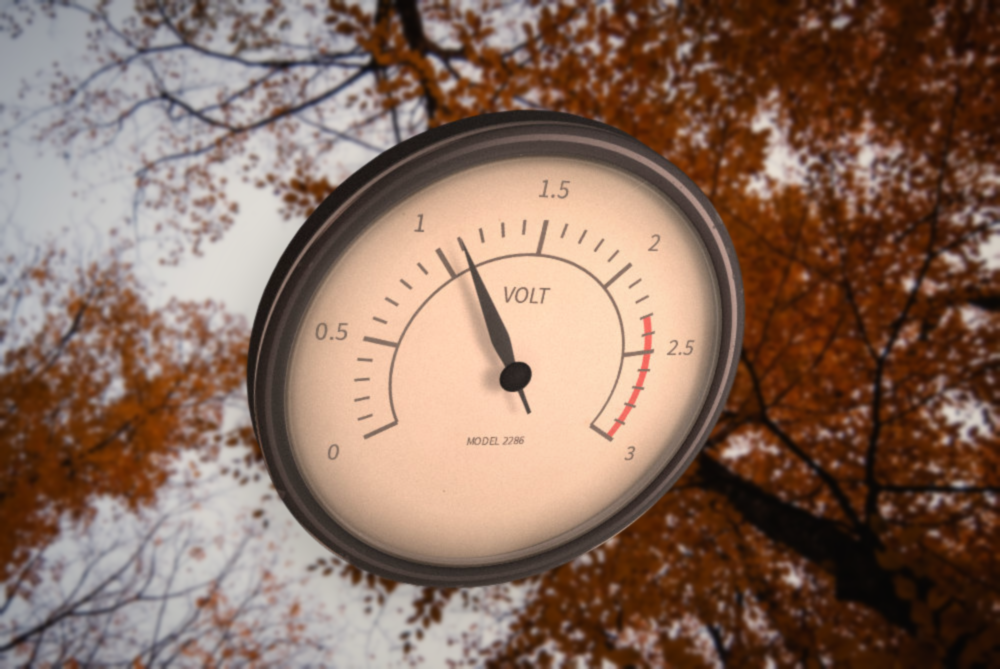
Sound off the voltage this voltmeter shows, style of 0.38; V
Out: 1.1; V
